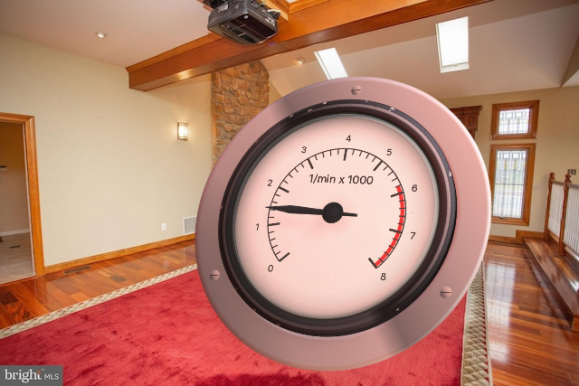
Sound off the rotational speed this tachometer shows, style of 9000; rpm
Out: 1400; rpm
